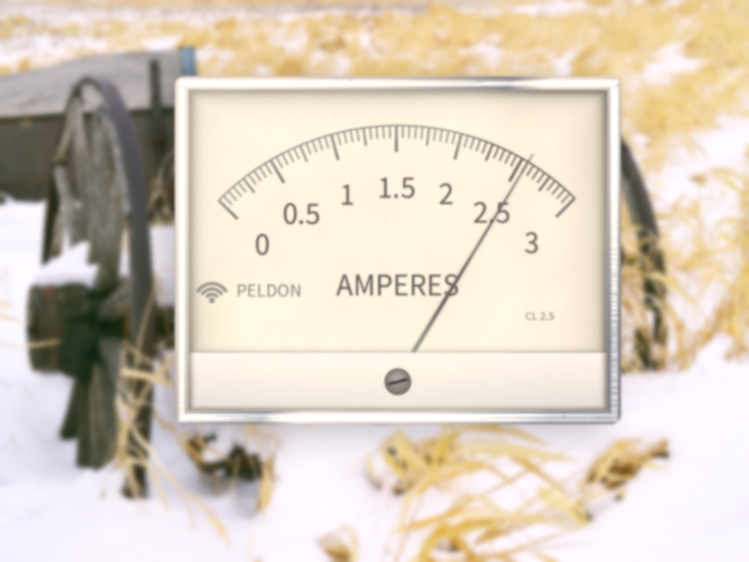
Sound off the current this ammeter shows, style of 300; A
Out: 2.55; A
